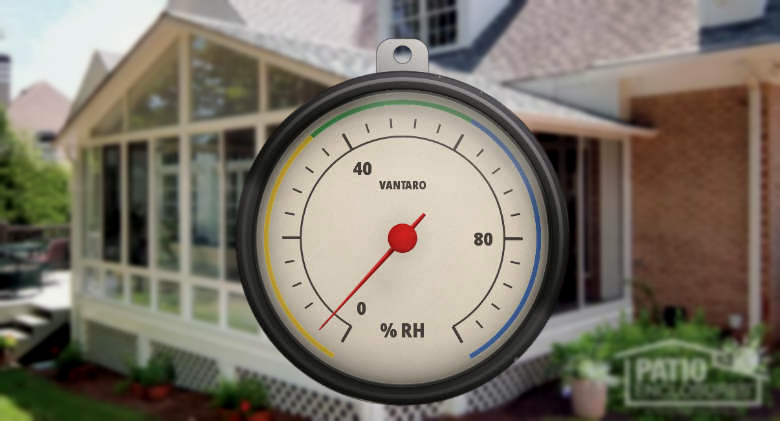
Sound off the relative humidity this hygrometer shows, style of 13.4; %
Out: 4; %
